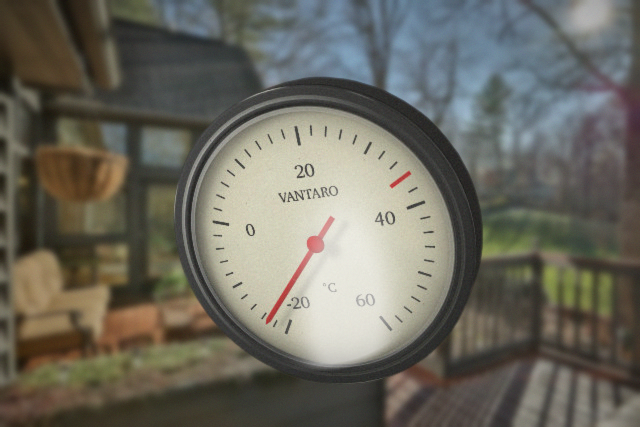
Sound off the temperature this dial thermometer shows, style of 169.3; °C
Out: -17; °C
